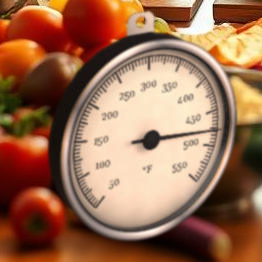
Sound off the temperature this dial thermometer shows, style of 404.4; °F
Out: 475; °F
